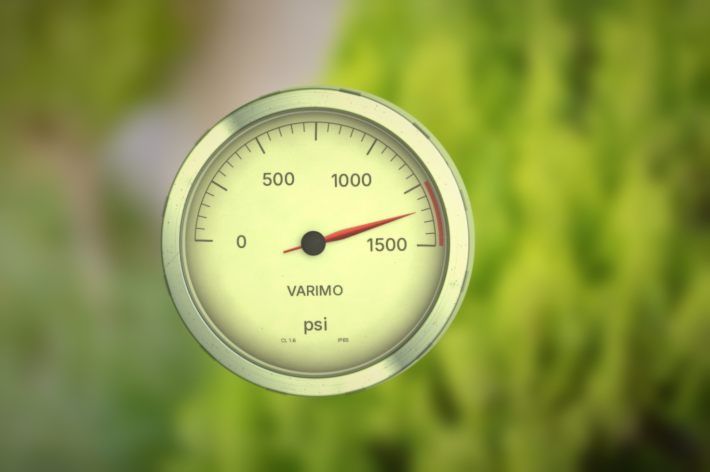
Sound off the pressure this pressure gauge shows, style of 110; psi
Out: 1350; psi
